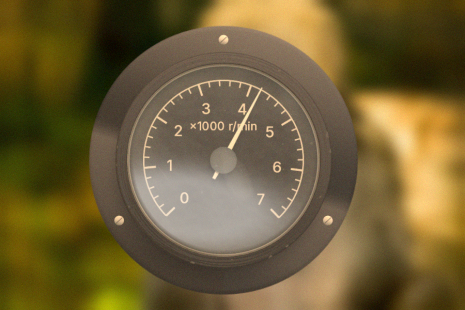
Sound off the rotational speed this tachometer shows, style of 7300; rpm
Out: 4200; rpm
